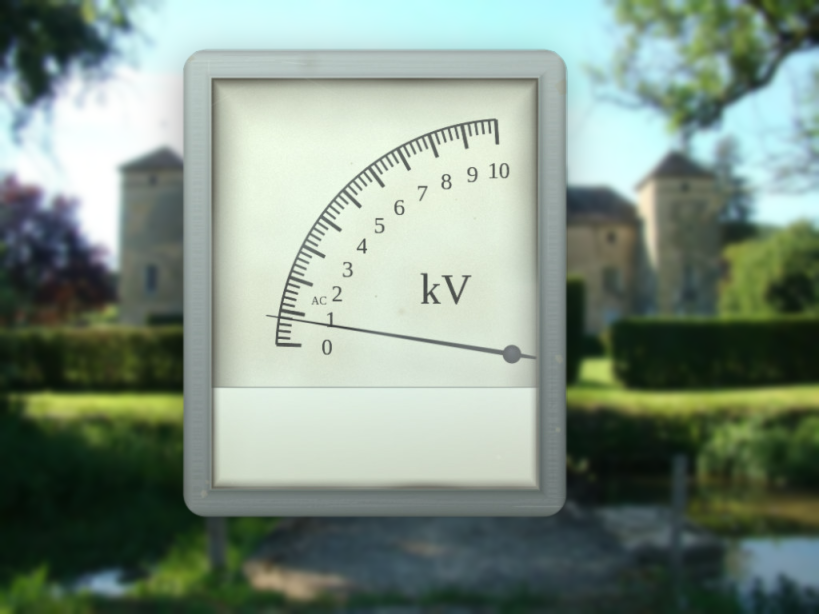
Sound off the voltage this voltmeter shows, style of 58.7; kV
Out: 0.8; kV
